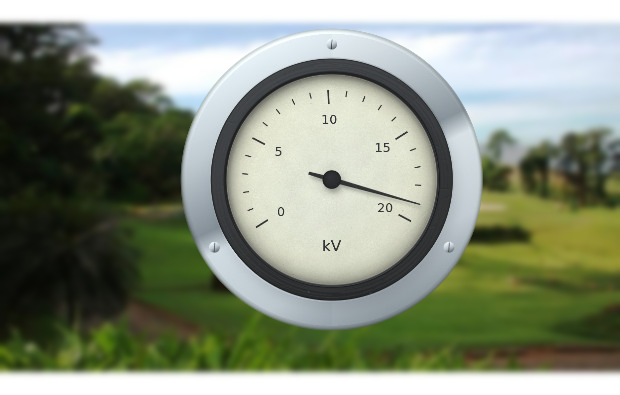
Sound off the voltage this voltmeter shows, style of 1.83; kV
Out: 19; kV
